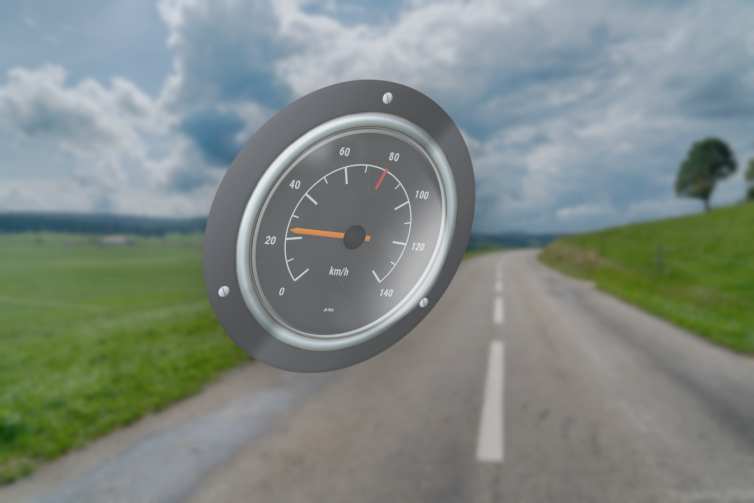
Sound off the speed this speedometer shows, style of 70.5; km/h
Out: 25; km/h
